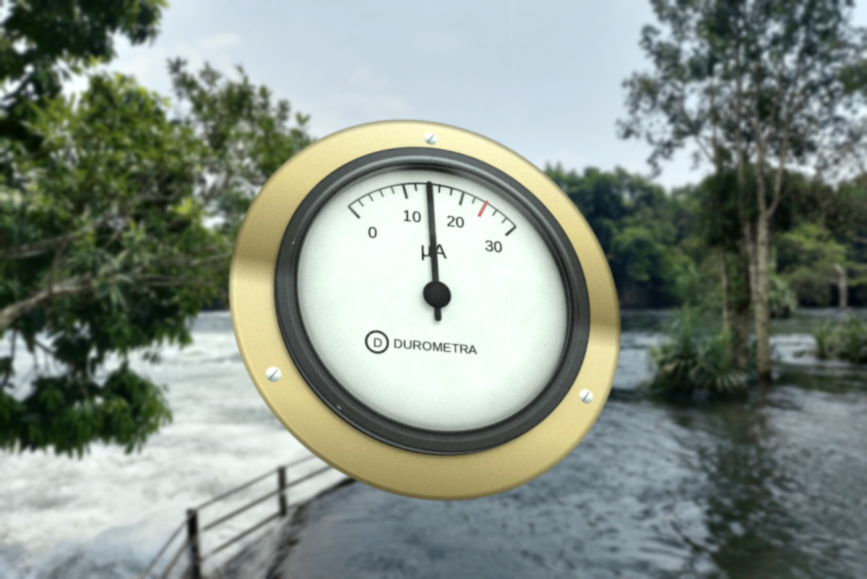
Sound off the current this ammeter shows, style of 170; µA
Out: 14; µA
